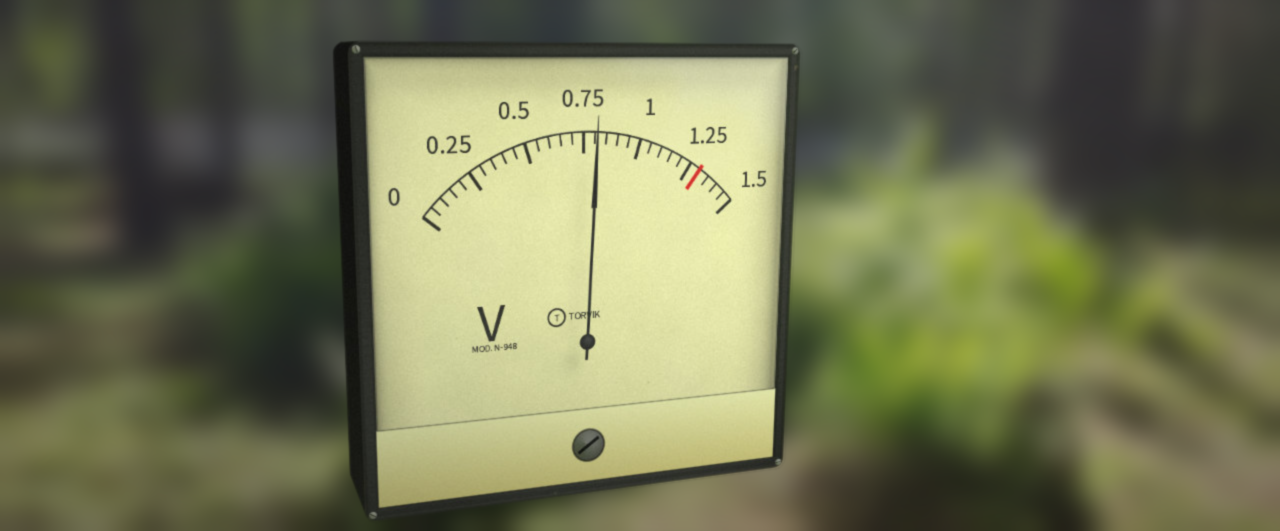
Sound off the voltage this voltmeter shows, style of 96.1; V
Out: 0.8; V
